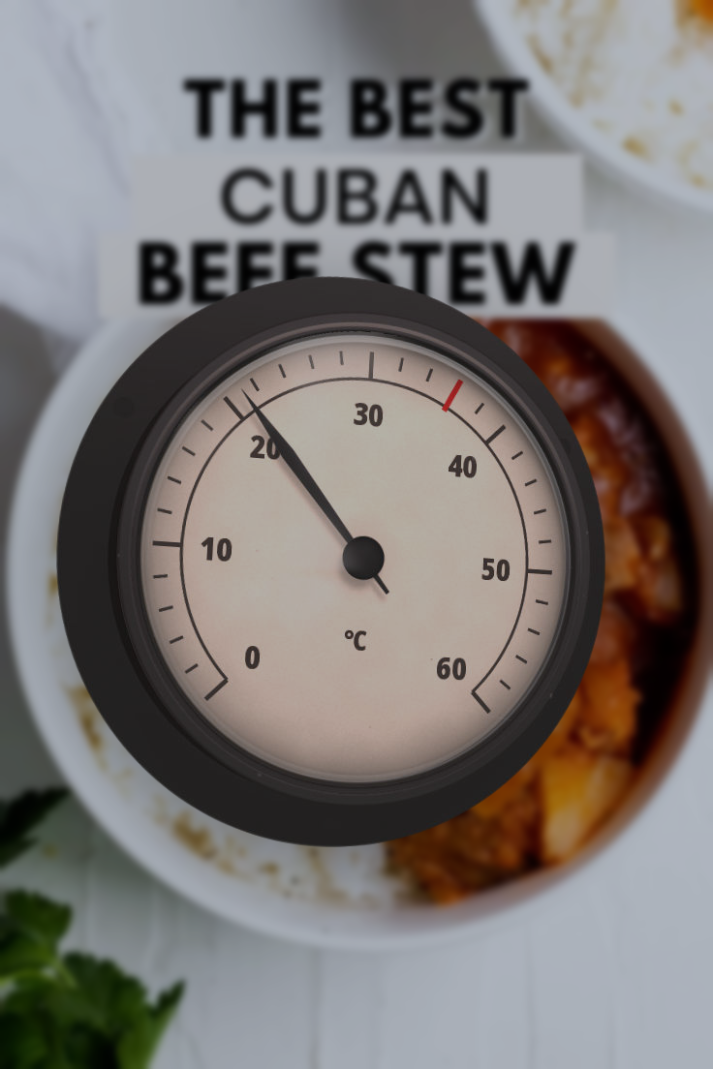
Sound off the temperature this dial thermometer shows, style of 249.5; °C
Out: 21; °C
